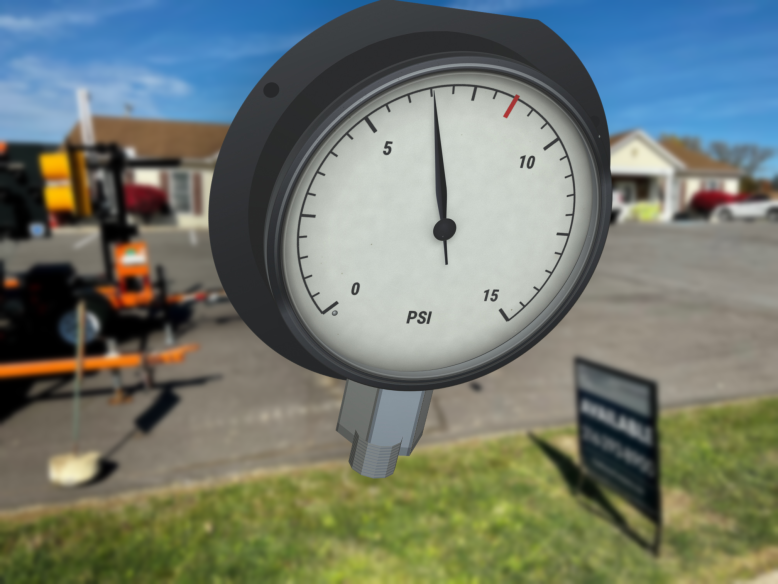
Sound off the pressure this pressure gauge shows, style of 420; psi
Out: 6.5; psi
